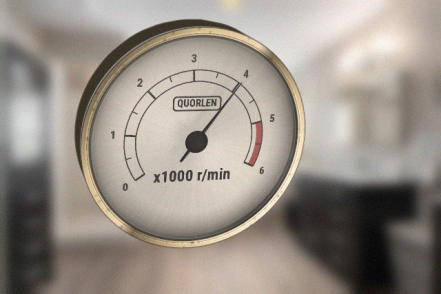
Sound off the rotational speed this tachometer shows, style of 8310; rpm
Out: 4000; rpm
